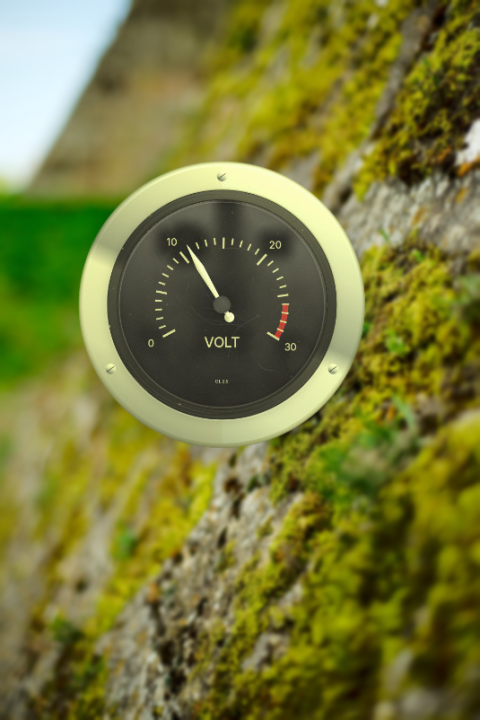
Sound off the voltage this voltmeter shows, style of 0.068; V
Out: 11; V
